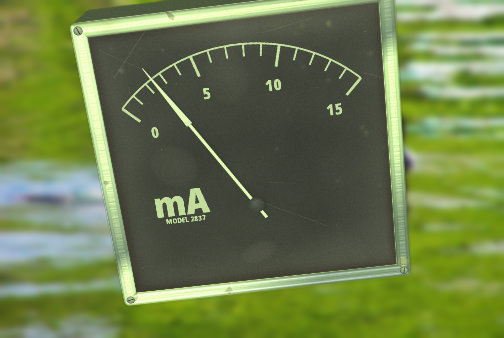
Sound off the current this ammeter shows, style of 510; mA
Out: 2.5; mA
